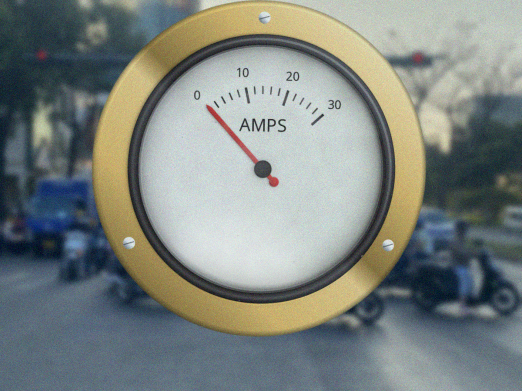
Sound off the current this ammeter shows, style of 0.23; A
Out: 0; A
